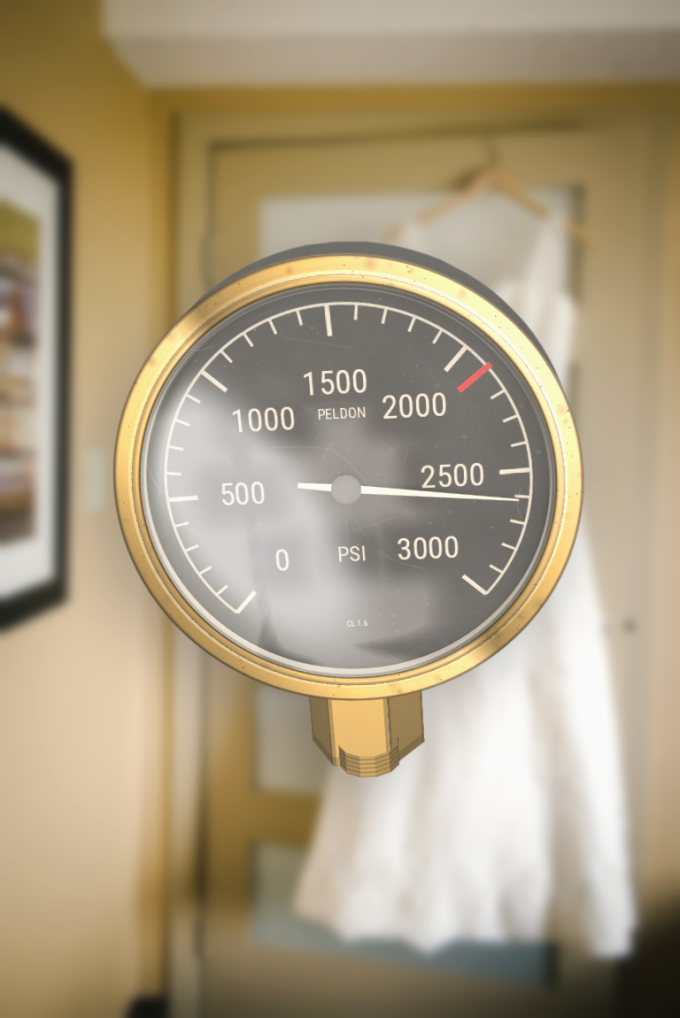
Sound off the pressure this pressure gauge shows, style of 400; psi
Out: 2600; psi
